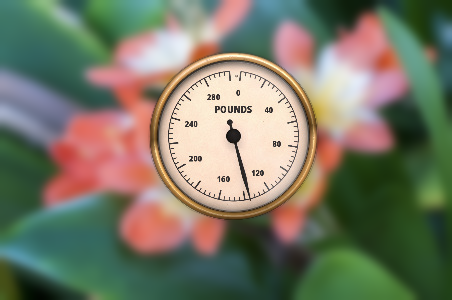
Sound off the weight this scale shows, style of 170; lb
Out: 136; lb
